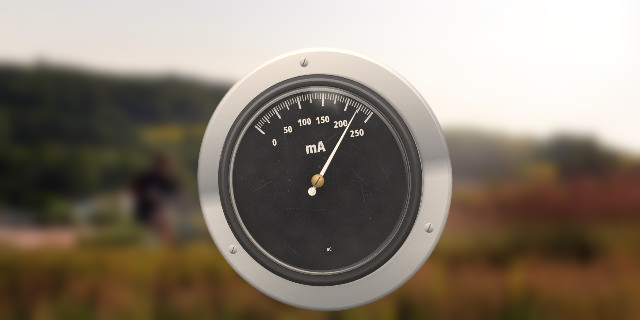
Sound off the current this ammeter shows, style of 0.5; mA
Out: 225; mA
